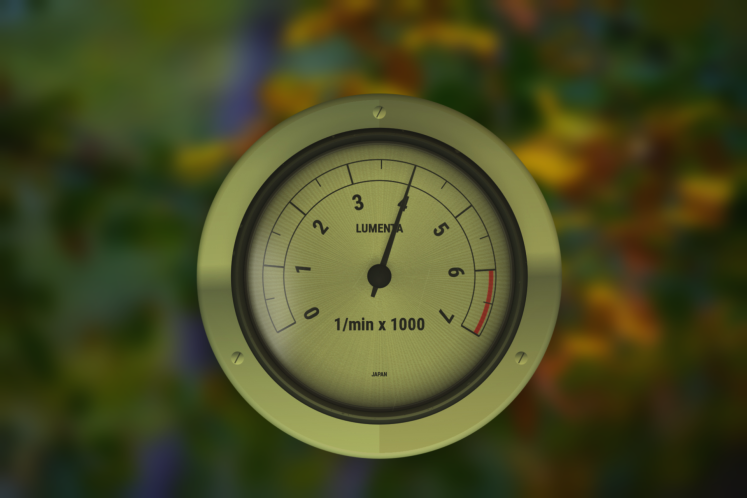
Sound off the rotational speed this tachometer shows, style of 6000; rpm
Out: 4000; rpm
